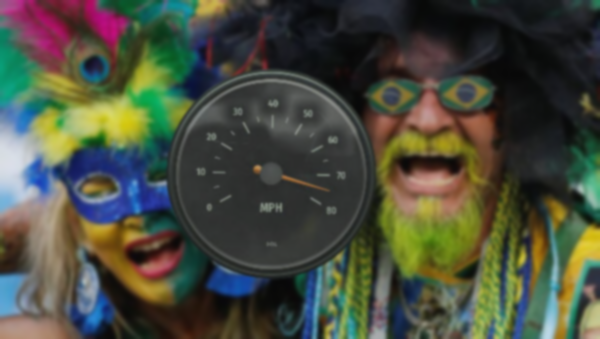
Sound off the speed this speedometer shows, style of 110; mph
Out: 75; mph
